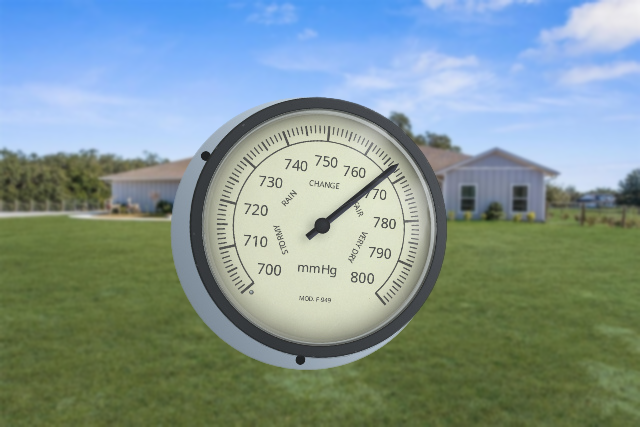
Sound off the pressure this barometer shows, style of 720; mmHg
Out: 767; mmHg
